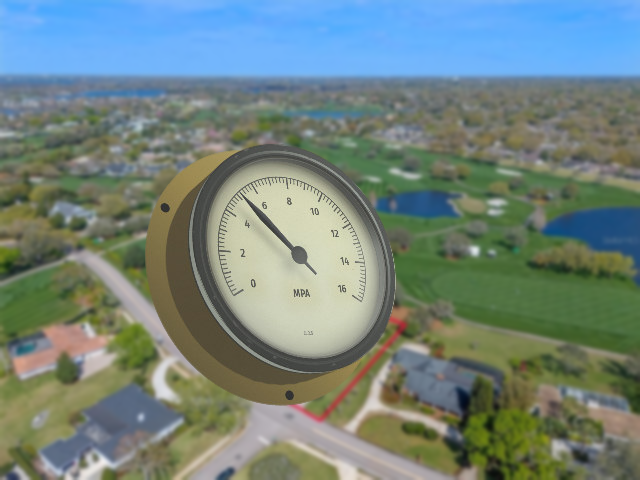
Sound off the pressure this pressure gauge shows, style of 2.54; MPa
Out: 5; MPa
